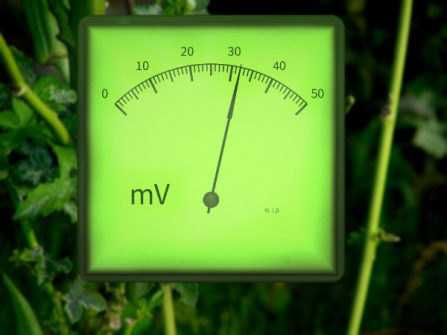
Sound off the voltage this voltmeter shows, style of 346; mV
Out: 32; mV
